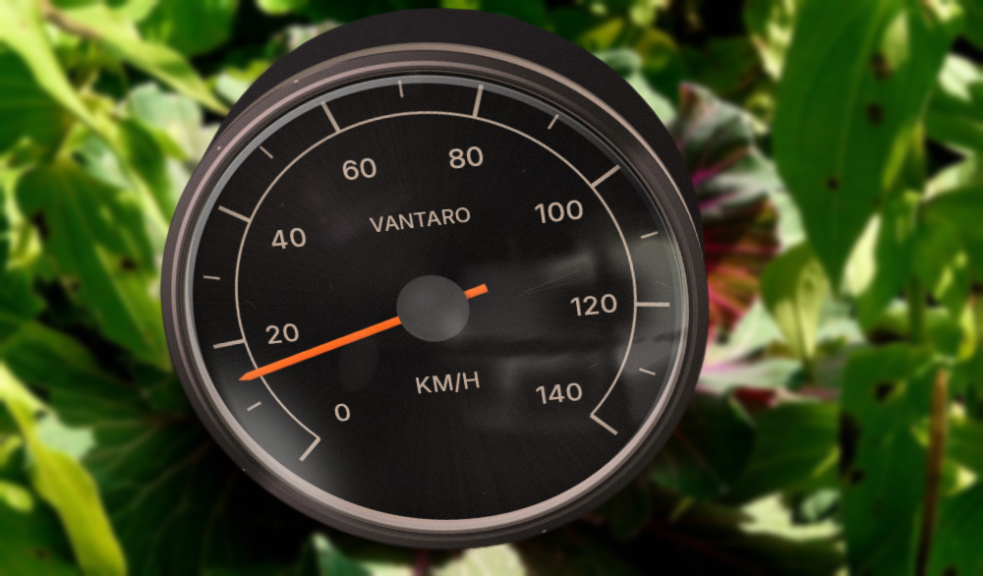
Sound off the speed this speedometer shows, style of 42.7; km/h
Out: 15; km/h
